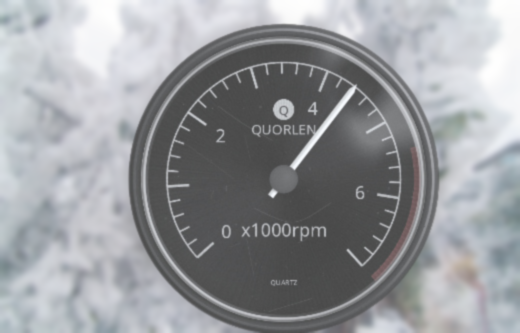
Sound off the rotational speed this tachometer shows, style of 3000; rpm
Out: 4400; rpm
